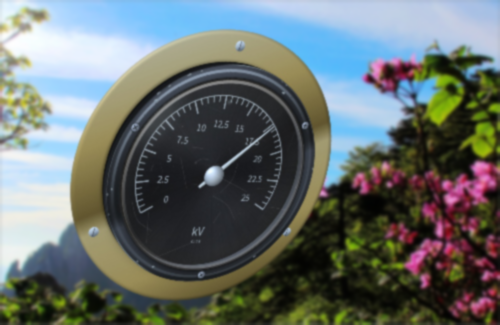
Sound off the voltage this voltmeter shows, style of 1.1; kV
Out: 17.5; kV
